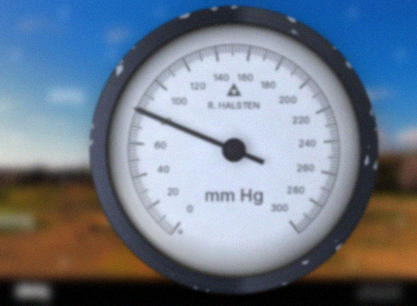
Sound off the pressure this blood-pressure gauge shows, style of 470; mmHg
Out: 80; mmHg
